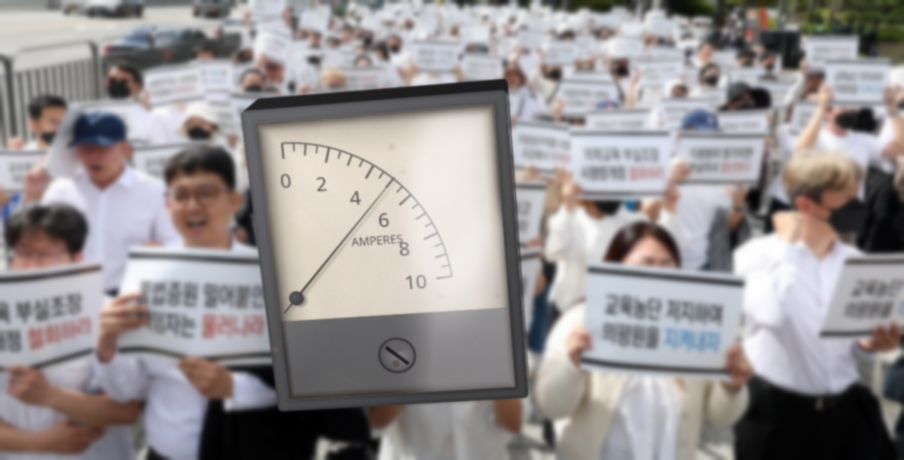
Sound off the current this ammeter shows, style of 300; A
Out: 5; A
